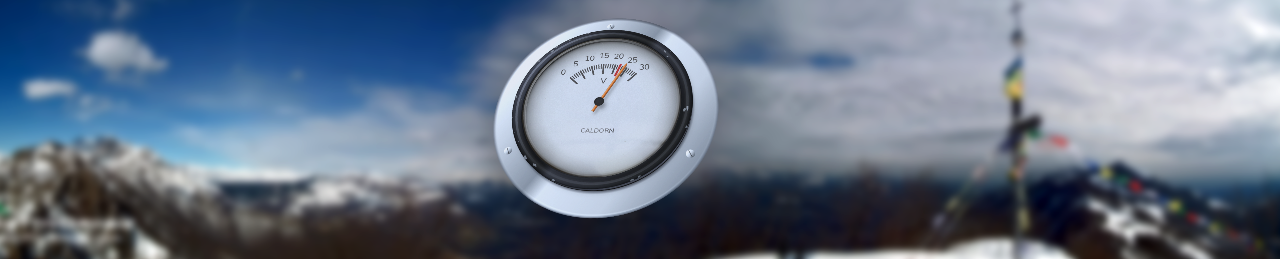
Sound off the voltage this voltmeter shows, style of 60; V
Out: 25; V
